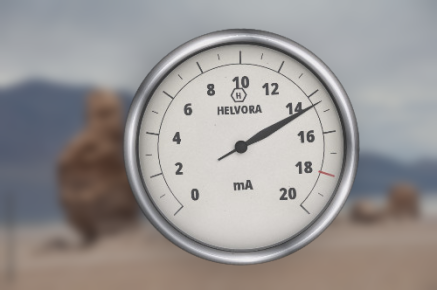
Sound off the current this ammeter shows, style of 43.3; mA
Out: 14.5; mA
